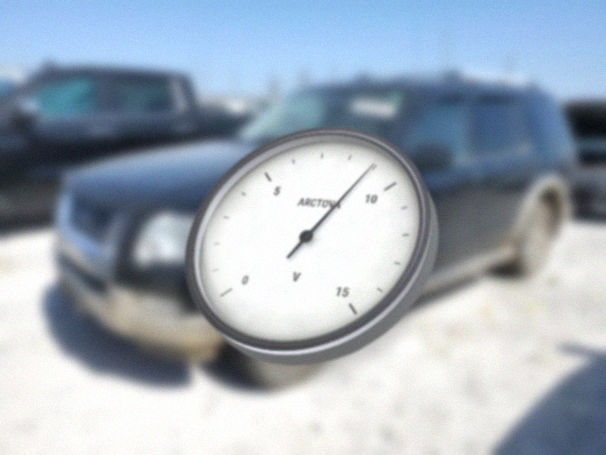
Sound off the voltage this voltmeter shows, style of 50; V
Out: 9; V
